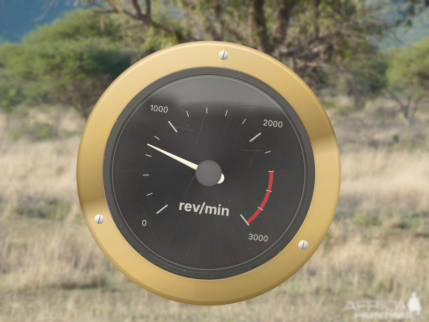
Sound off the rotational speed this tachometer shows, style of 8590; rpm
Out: 700; rpm
